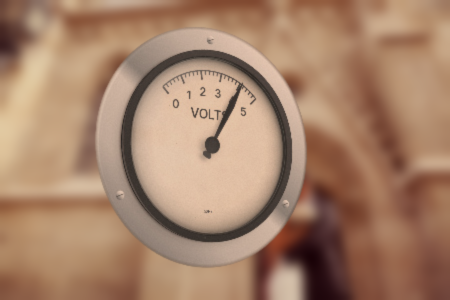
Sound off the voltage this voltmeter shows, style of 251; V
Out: 4; V
